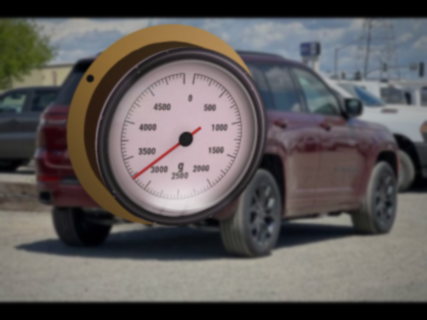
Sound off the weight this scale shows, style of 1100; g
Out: 3250; g
